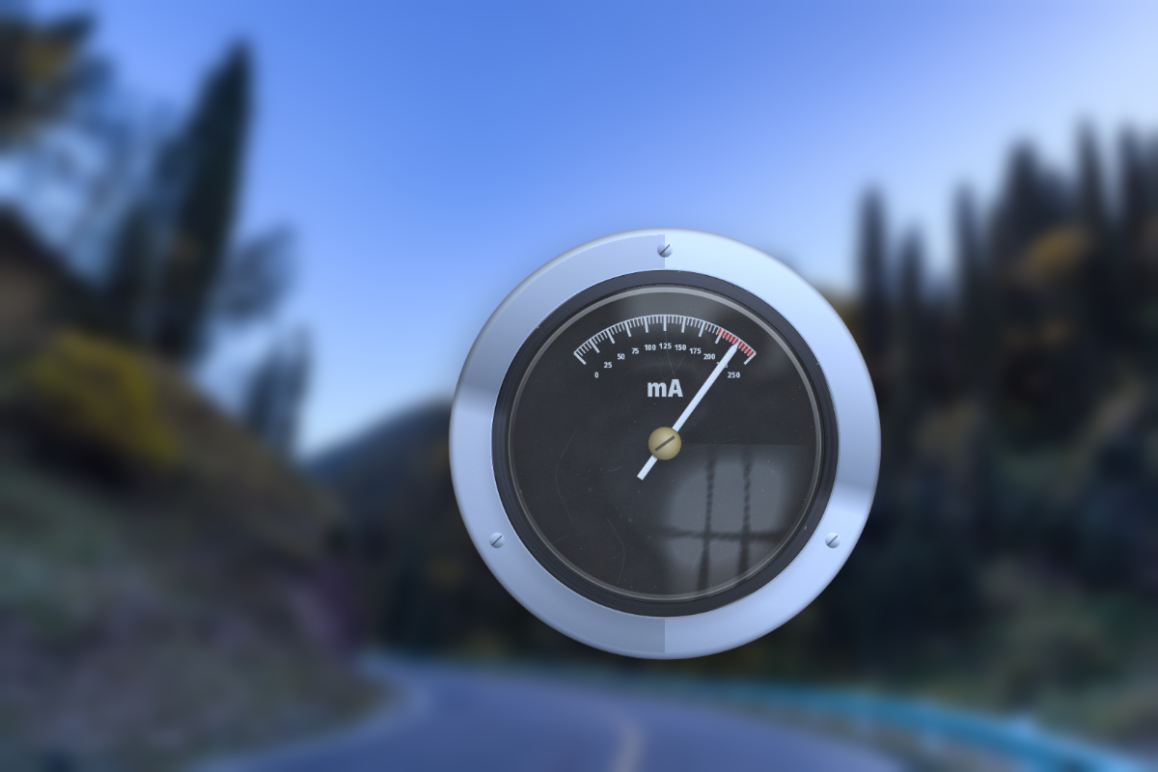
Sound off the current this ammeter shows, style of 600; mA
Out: 225; mA
